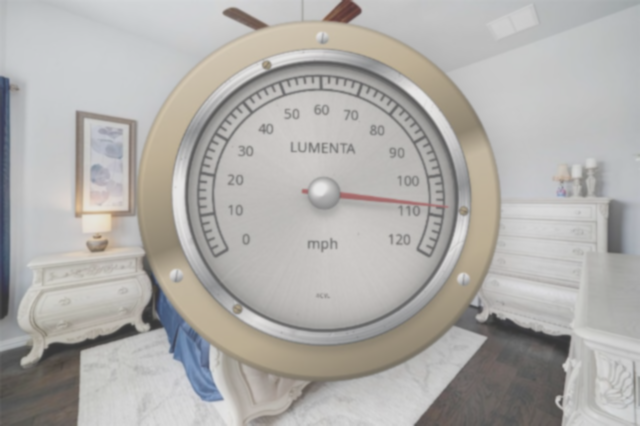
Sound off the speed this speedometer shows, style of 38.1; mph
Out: 108; mph
